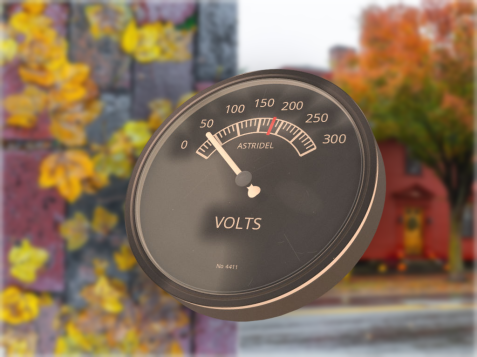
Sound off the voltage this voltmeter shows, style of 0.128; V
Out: 40; V
